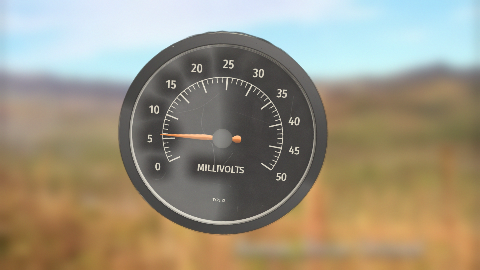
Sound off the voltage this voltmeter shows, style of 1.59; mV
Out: 6; mV
